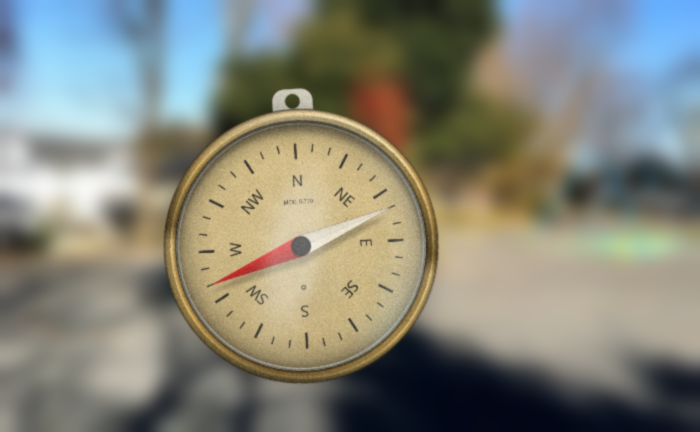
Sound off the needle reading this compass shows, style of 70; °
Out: 250; °
